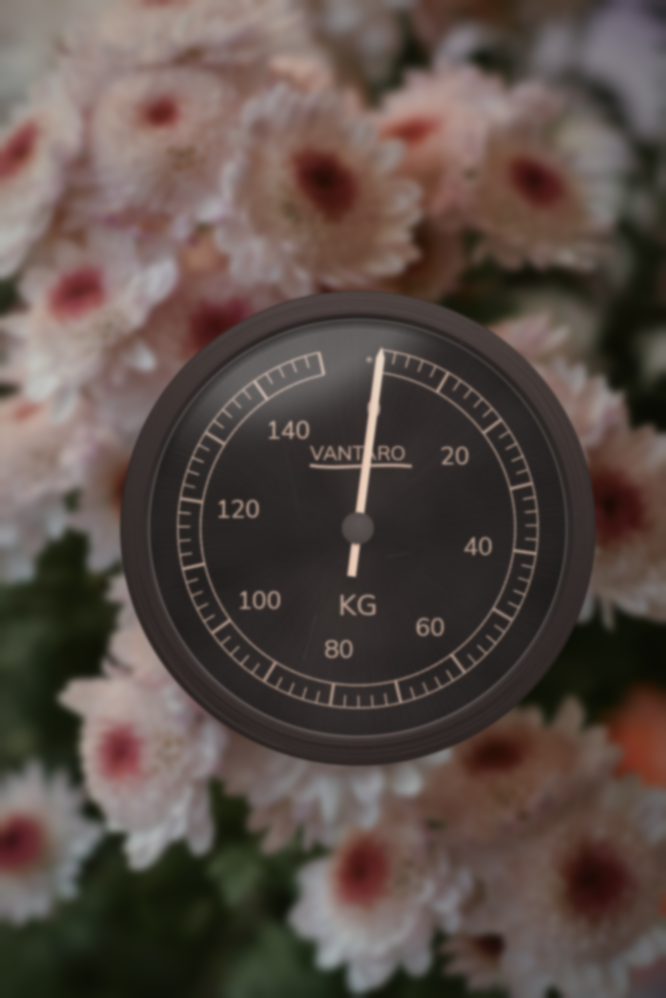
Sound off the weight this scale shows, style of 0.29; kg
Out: 0; kg
